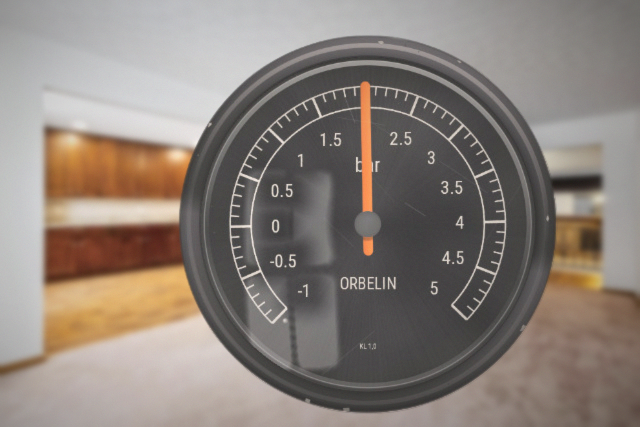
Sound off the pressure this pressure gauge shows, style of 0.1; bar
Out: 2; bar
